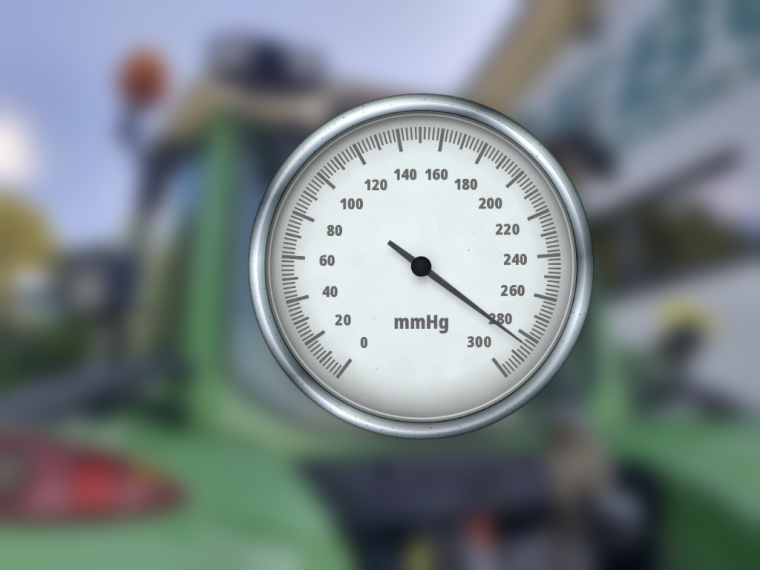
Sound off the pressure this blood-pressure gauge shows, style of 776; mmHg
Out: 284; mmHg
